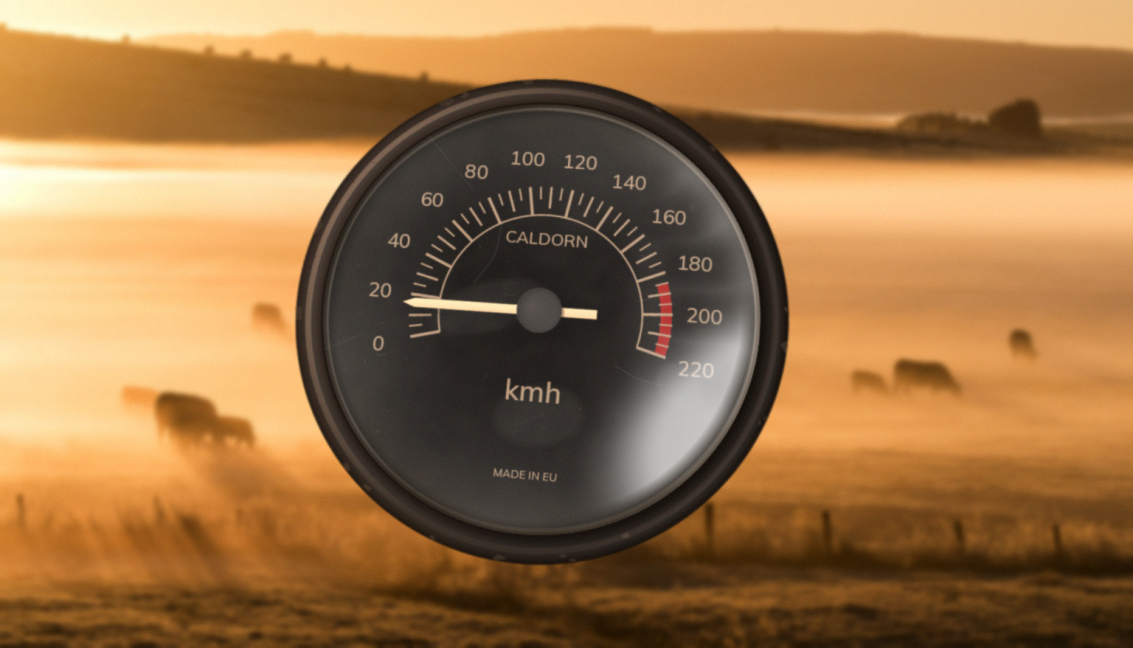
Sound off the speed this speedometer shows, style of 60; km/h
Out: 15; km/h
